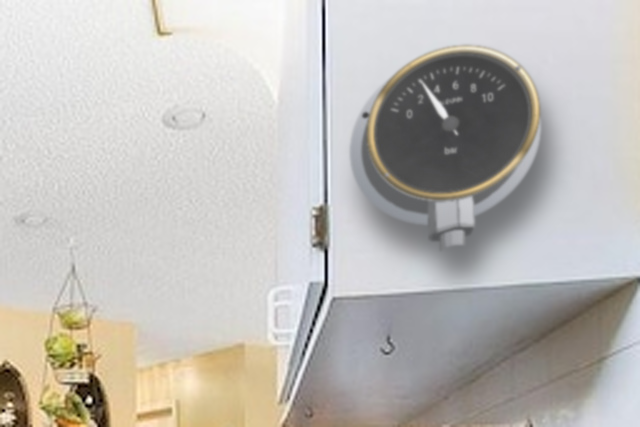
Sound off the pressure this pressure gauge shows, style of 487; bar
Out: 3; bar
